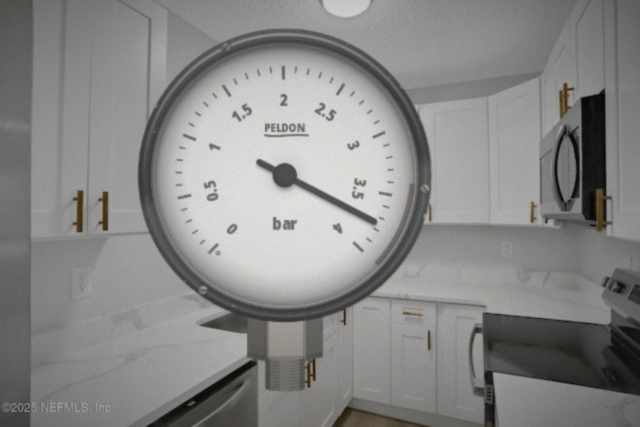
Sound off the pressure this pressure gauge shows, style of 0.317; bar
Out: 3.75; bar
